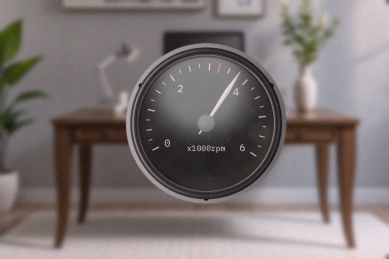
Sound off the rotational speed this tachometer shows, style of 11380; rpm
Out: 3750; rpm
